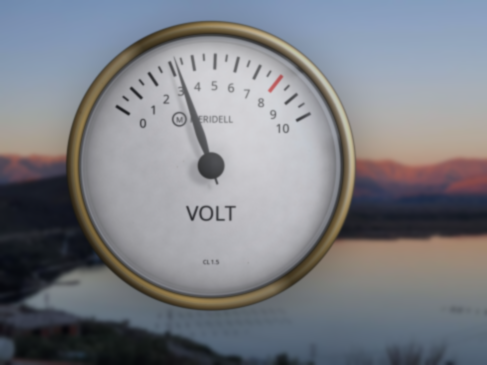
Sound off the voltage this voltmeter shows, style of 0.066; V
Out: 3.25; V
